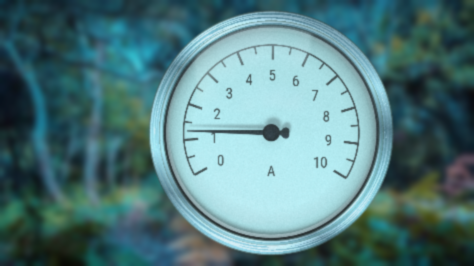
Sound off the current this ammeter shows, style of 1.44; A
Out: 1.25; A
